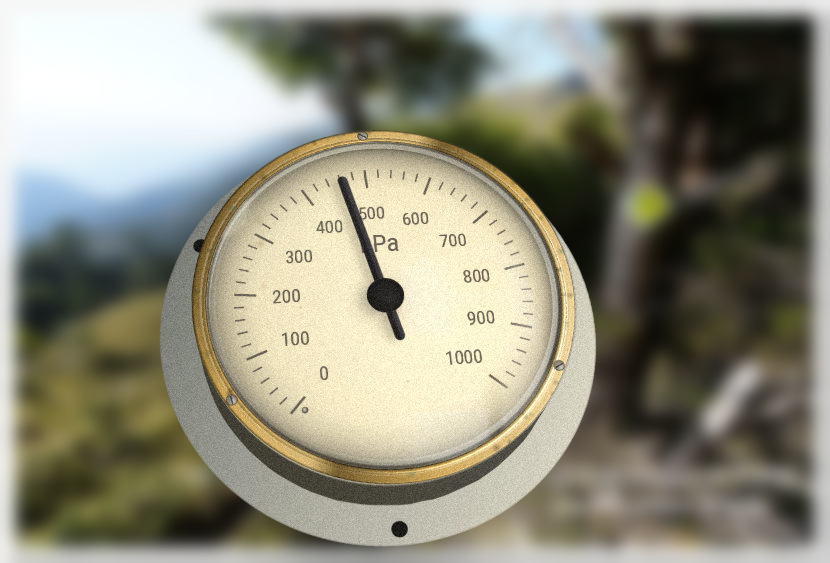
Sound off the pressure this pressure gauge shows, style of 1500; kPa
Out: 460; kPa
